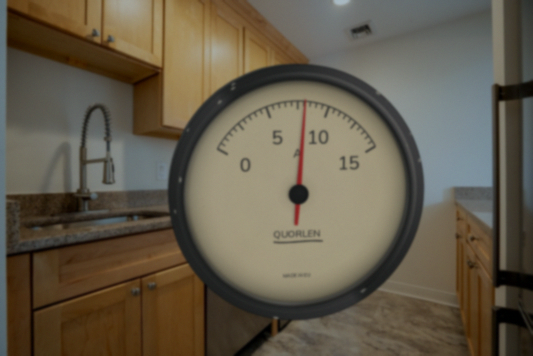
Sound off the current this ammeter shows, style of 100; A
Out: 8; A
